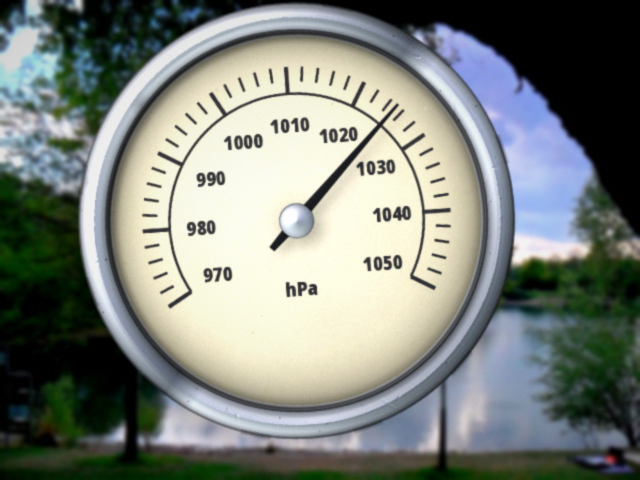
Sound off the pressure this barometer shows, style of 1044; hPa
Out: 1025; hPa
